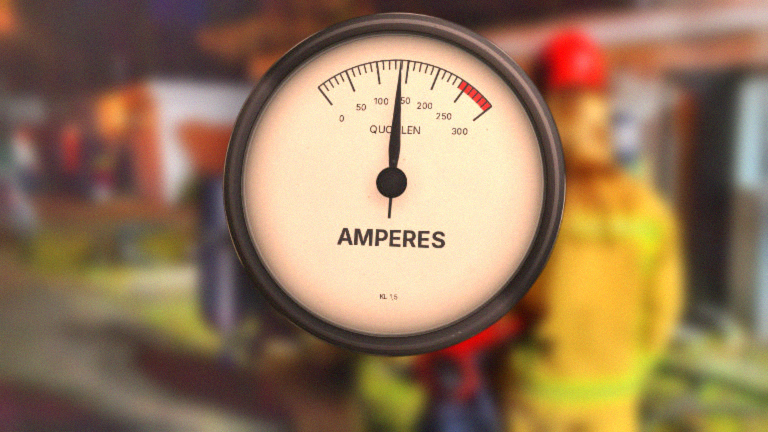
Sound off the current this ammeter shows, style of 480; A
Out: 140; A
